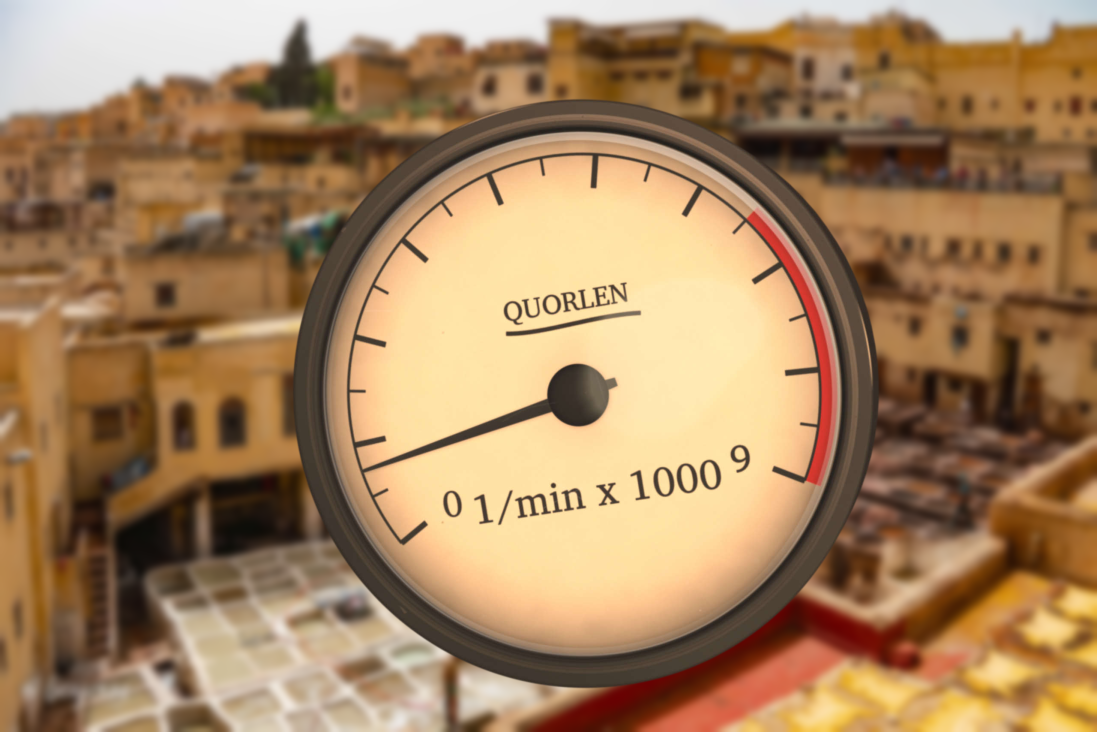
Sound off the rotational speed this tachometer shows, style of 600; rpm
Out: 750; rpm
